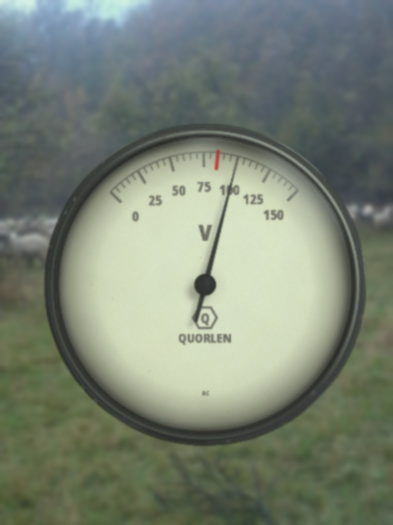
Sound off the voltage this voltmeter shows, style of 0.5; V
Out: 100; V
